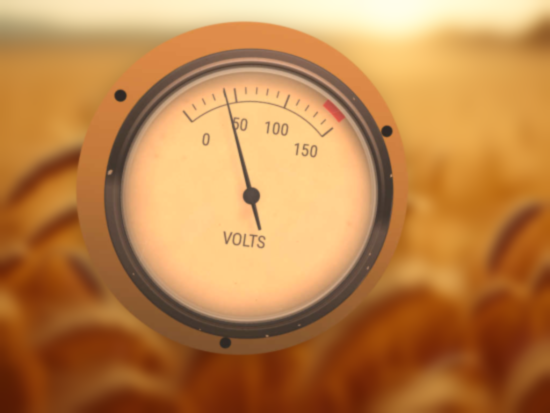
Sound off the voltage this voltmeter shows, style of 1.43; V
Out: 40; V
